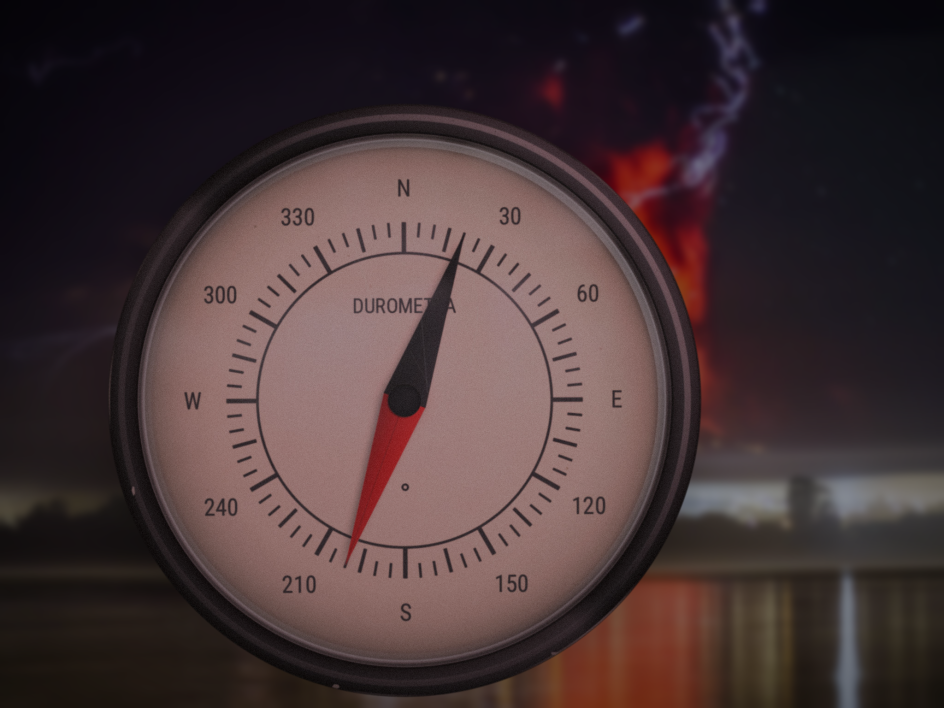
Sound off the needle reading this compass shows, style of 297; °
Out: 200; °
